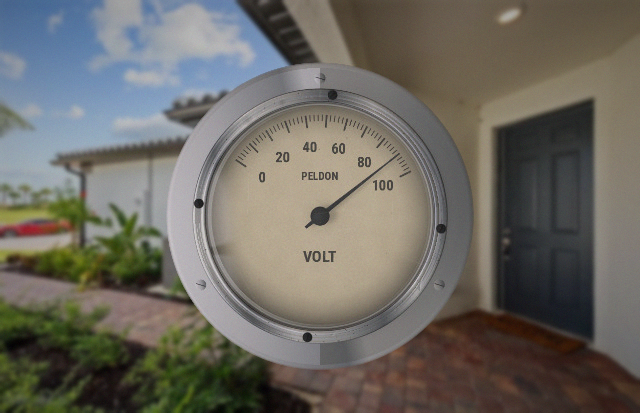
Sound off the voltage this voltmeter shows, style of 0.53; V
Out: 90; V
